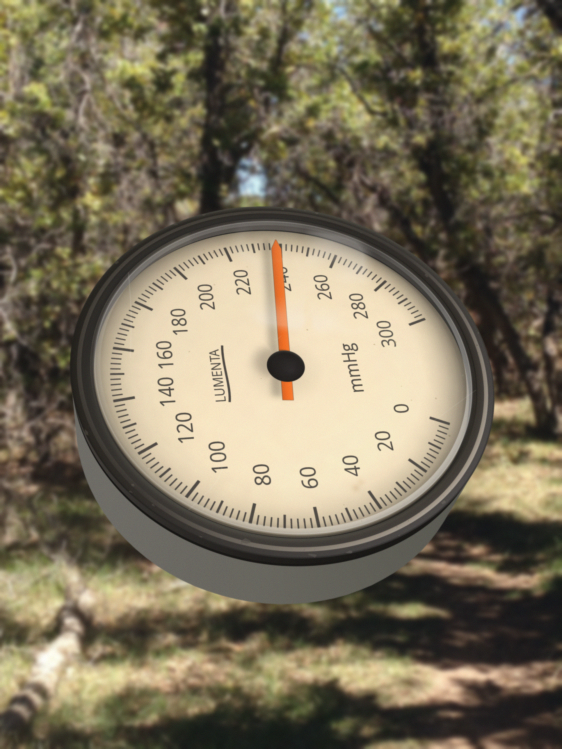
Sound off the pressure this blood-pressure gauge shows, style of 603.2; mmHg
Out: 238; mmHg
